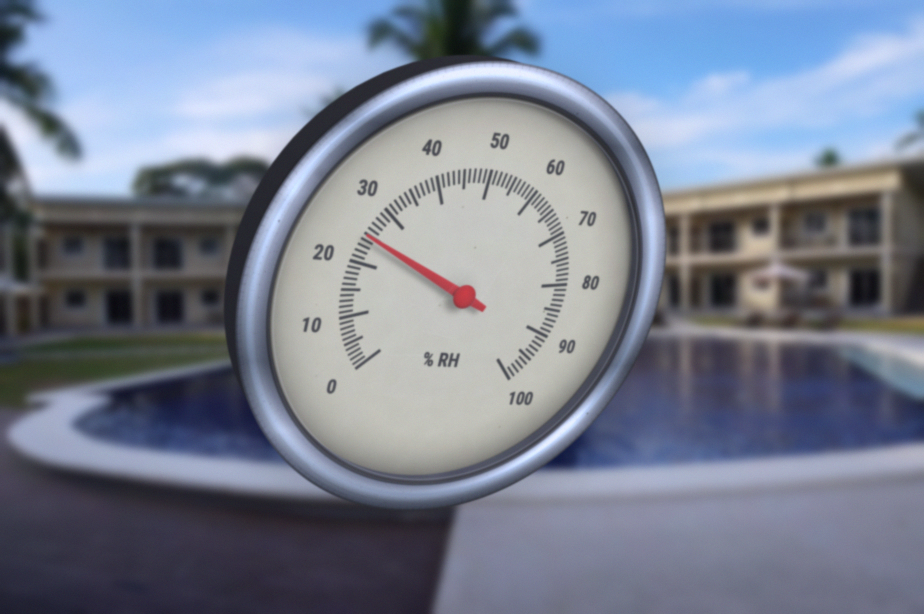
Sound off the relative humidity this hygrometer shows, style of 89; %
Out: 25; %
